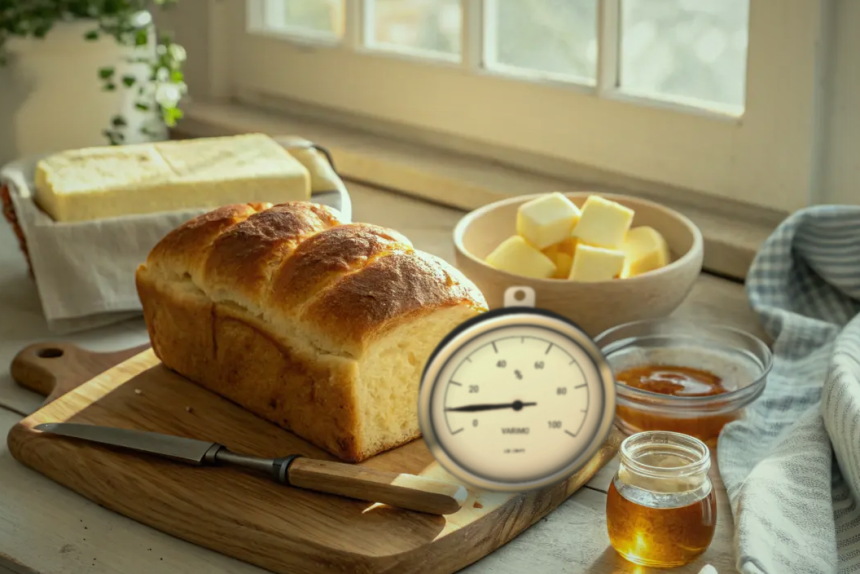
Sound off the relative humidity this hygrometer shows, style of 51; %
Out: 10; %
